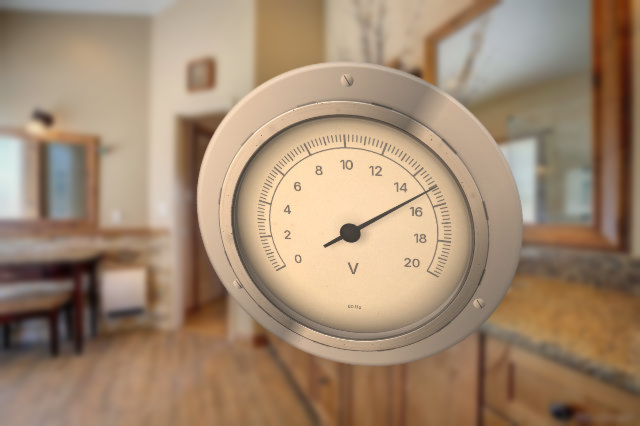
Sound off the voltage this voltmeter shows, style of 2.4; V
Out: 15; V
